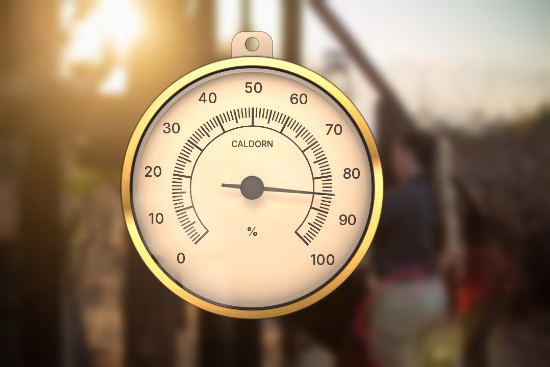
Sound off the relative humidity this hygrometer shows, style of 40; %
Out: 85; %
